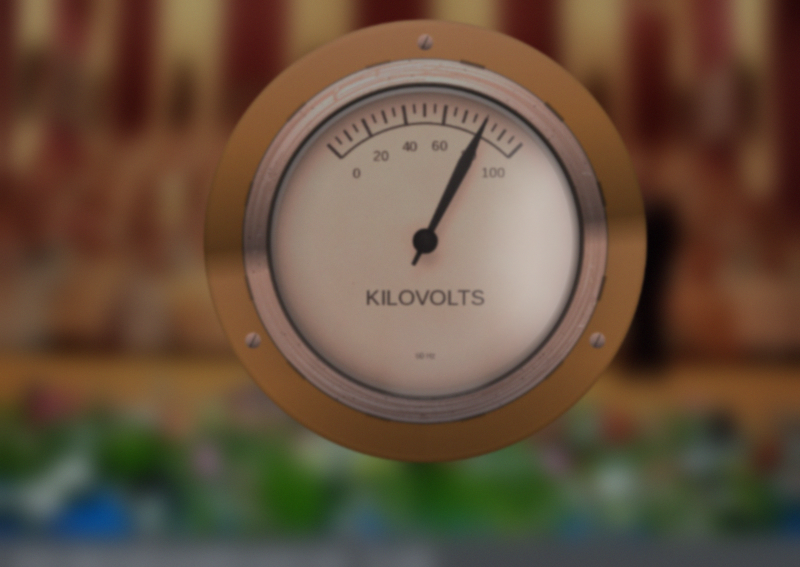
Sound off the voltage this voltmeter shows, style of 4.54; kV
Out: 80; kV
